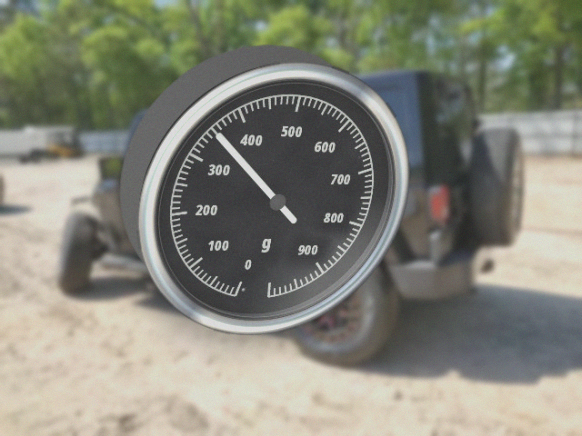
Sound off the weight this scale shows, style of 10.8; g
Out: 350; g
